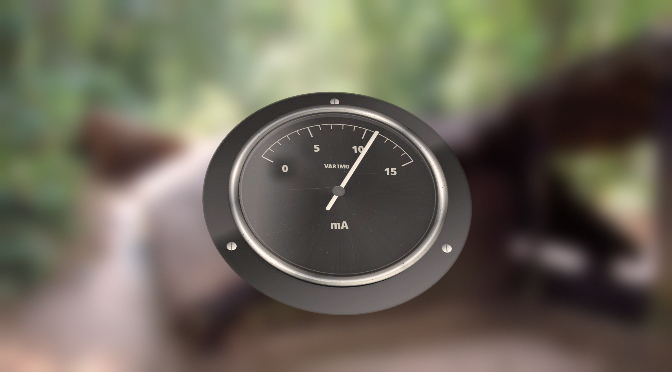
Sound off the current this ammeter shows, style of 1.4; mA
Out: 11; mA
